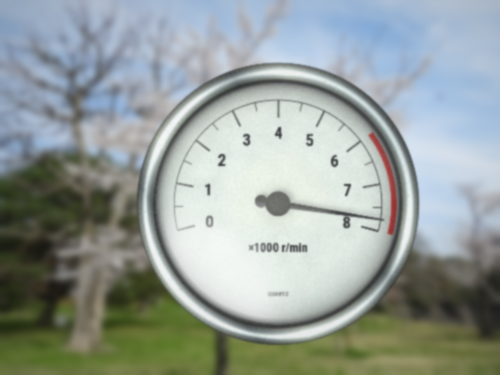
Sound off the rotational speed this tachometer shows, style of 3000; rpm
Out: 7750; rpm
